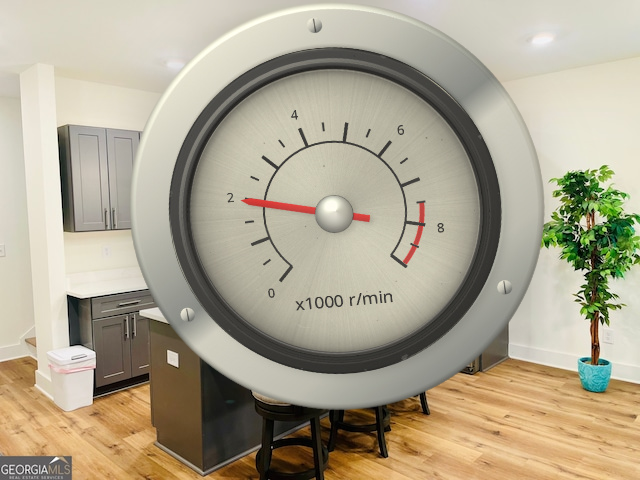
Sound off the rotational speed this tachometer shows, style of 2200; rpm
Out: 2000; rpm
